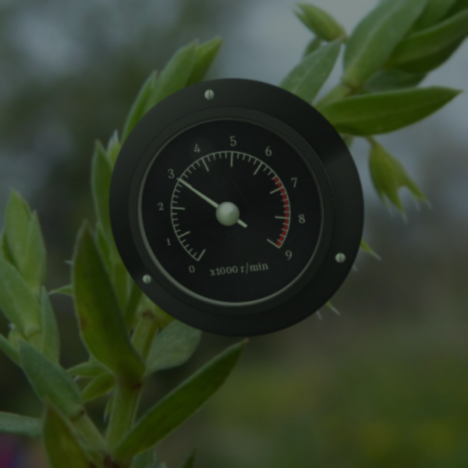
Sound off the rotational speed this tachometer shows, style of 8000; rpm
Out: 3000; rpm
